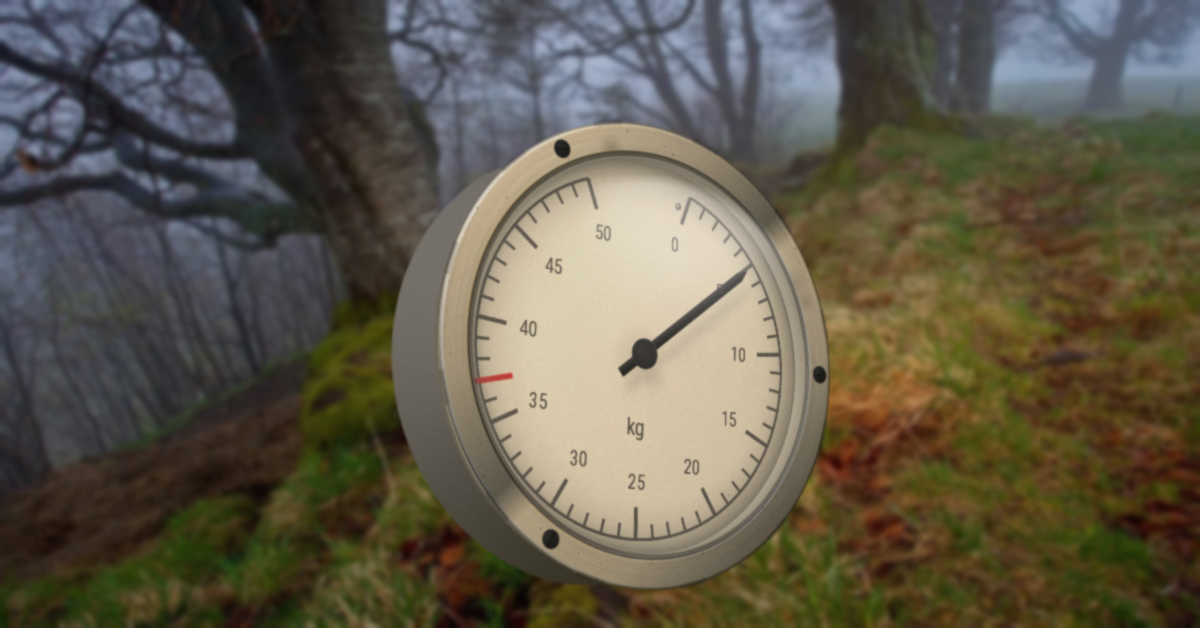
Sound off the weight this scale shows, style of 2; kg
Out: 5; kg
